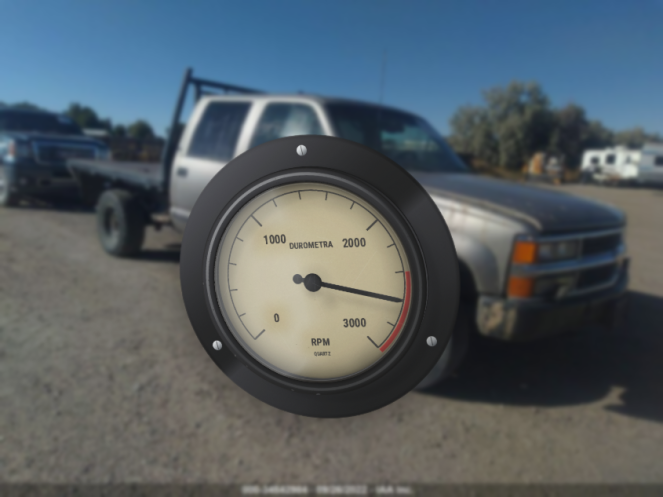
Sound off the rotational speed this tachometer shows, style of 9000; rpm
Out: 2600; rpm
